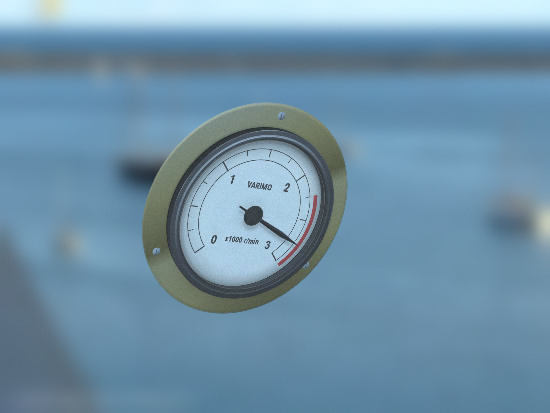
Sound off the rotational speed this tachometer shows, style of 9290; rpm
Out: 2750; rpm
